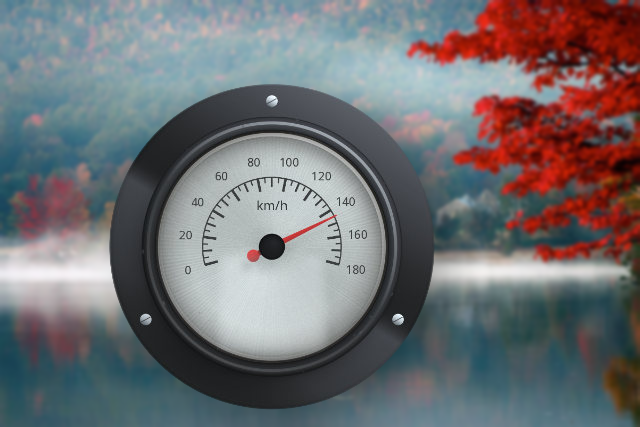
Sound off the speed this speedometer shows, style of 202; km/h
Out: 145; km/h
